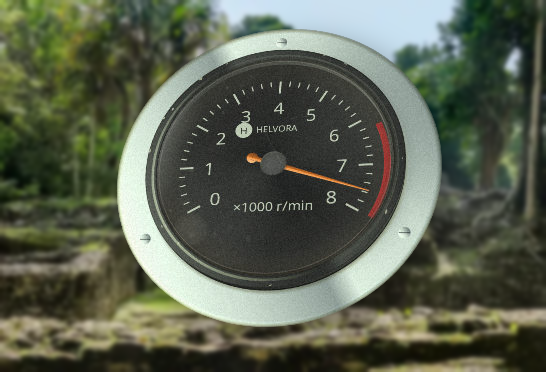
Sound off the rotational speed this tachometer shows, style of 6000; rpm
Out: 7600; rpm
